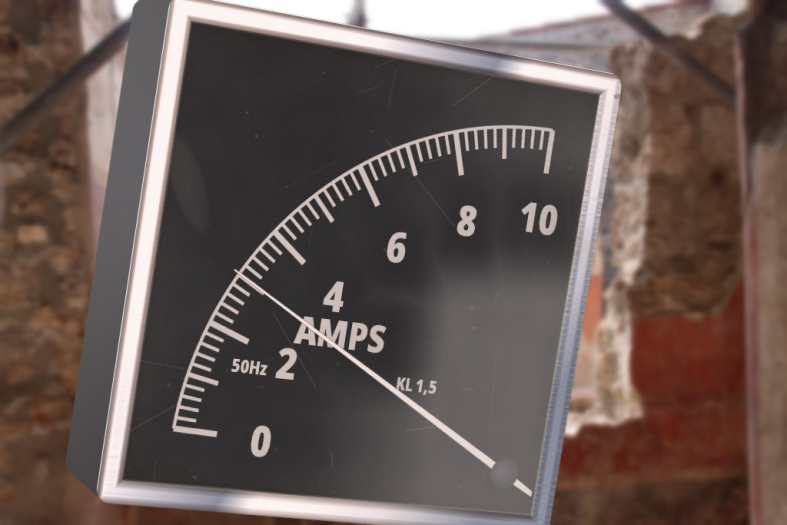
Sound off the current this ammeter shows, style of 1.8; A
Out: 3; A
